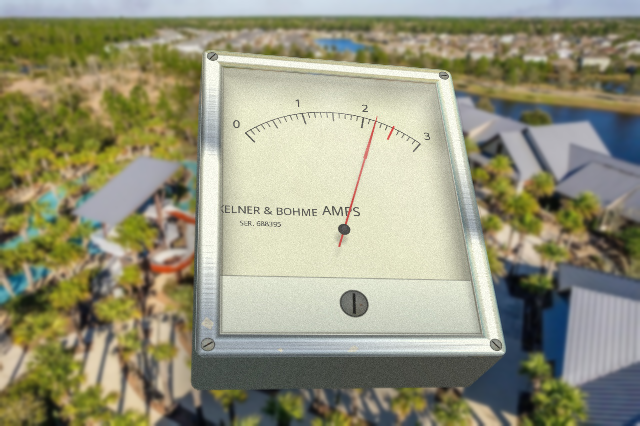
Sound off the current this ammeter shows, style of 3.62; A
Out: 2.2; A
